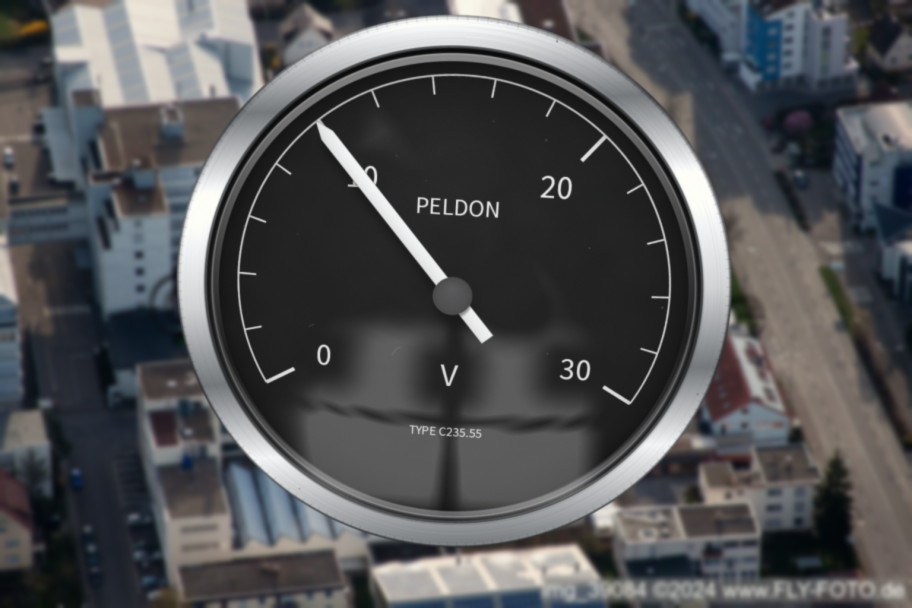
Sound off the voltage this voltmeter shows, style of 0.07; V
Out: 10; V
